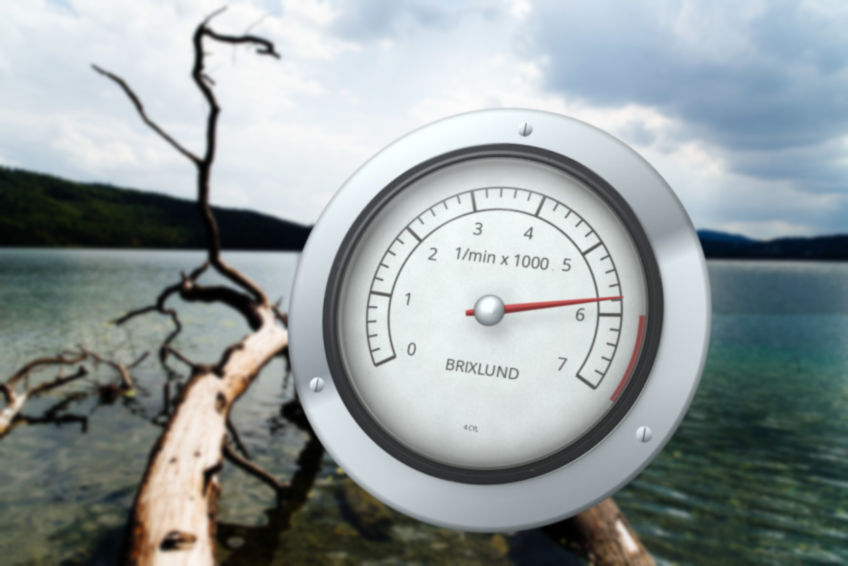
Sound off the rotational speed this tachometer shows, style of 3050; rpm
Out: 5800; rpm
